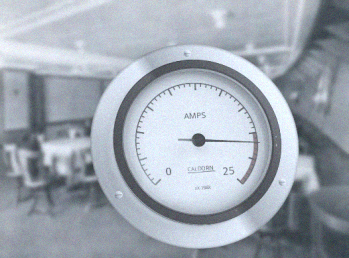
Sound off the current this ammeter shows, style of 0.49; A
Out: 21; A
